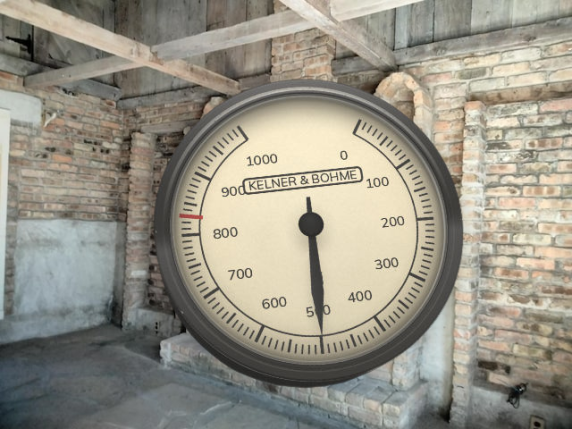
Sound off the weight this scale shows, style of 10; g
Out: 500; g
